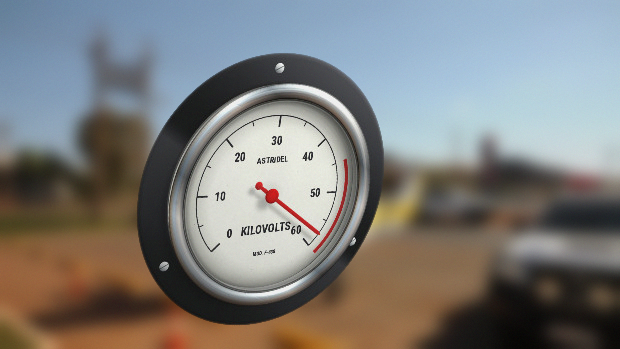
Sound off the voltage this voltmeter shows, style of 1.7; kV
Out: 57.5; kV
